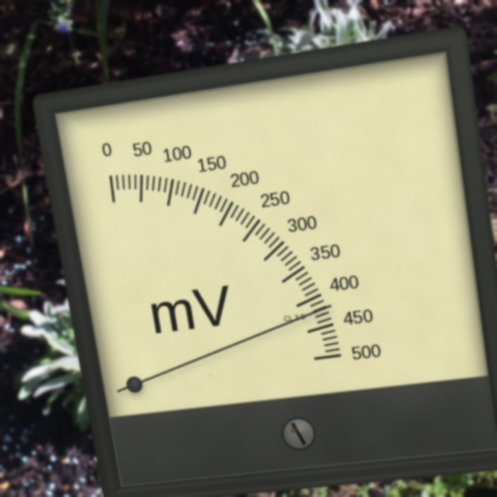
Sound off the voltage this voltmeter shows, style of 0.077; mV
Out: 420; mV
